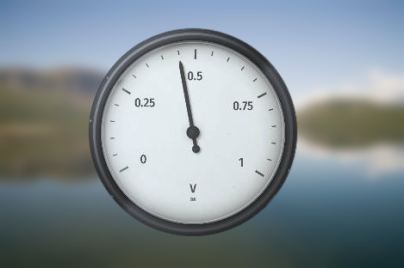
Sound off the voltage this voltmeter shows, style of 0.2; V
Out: 0.45; V
